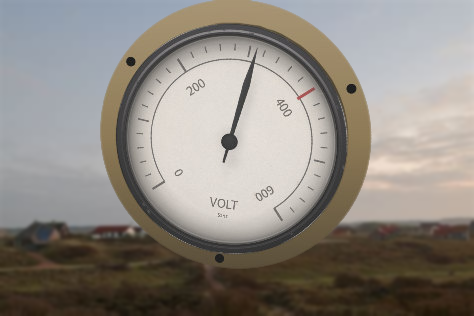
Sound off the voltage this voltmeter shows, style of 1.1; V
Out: 310; V
